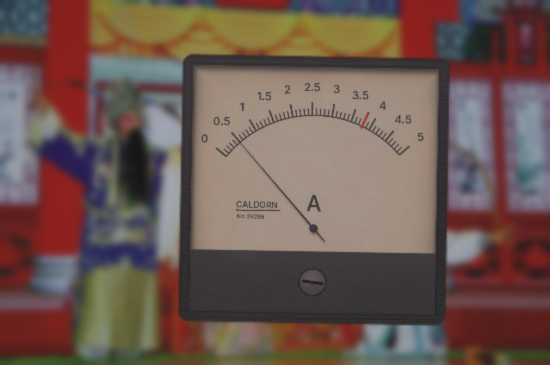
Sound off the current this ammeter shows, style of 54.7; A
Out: 0.5; A
